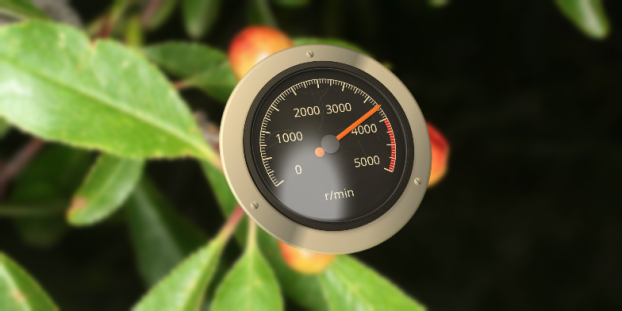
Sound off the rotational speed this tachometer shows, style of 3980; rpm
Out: 3750; rpm
